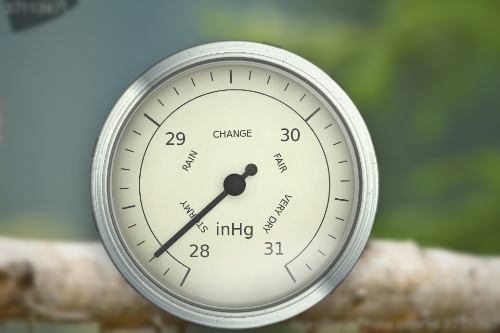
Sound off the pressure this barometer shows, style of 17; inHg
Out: 28.2; inHg
